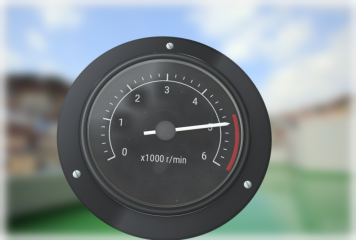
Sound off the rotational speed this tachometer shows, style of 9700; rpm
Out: 5000; rpm
